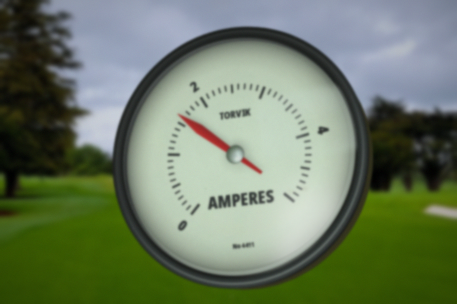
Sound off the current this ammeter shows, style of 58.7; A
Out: 1.6; A
